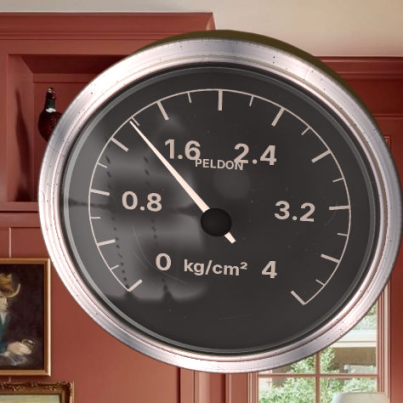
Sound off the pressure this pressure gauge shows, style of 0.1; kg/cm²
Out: 1.4; kg/cm²
